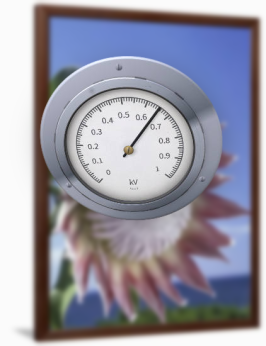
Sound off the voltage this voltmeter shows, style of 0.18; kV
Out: 0.65; kV
